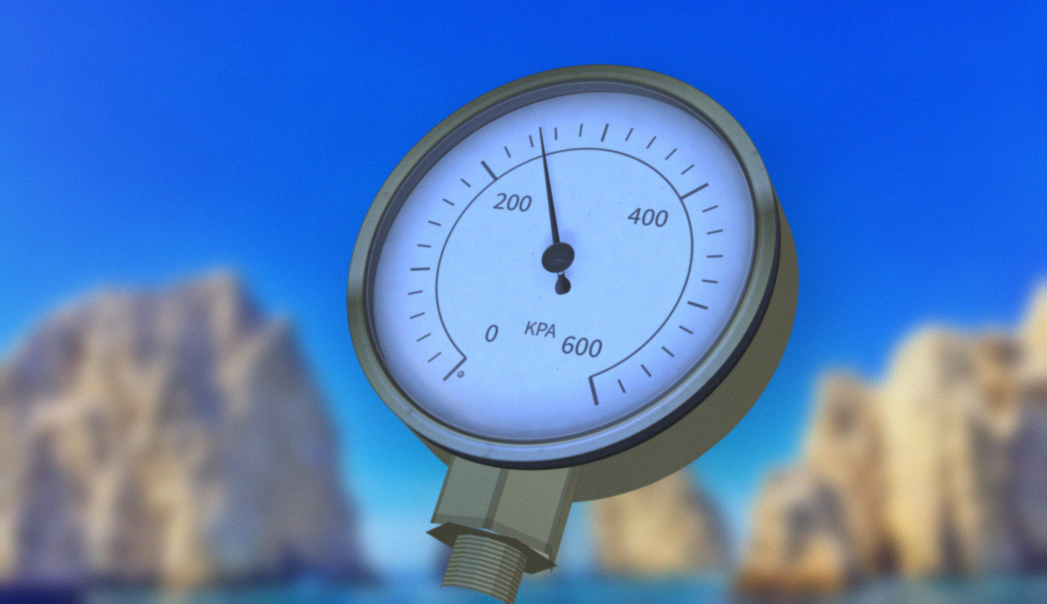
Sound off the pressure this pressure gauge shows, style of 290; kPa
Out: 250; kPa
